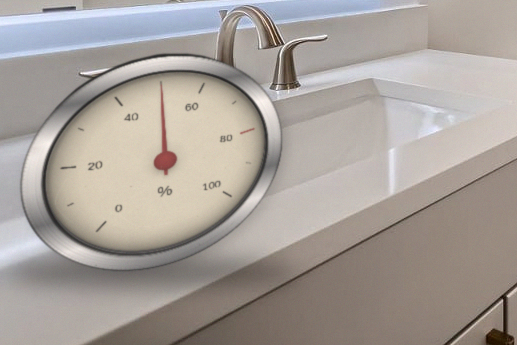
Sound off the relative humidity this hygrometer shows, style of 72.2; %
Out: 50; %
